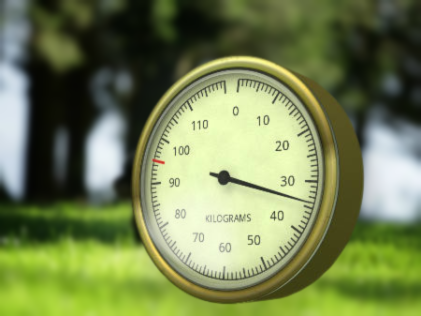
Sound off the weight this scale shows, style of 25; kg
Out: 34; kg
